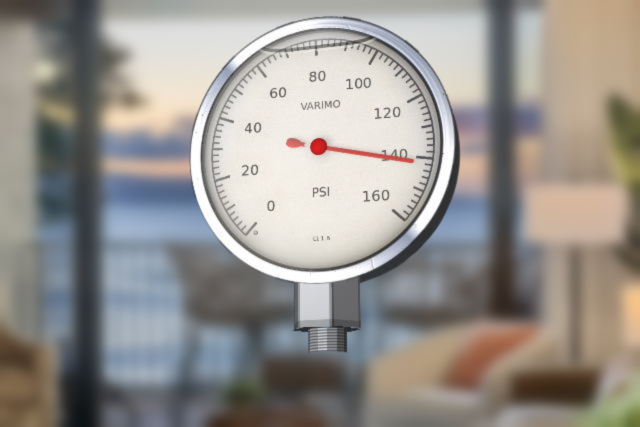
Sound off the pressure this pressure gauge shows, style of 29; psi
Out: 142; psi
